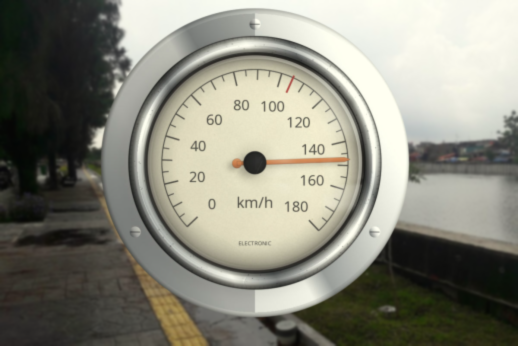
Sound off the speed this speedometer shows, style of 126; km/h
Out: 147.5; km/h
